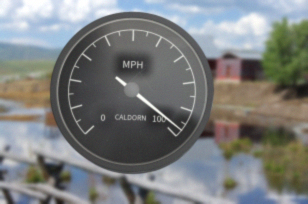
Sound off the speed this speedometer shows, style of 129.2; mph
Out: 97.5; mph
